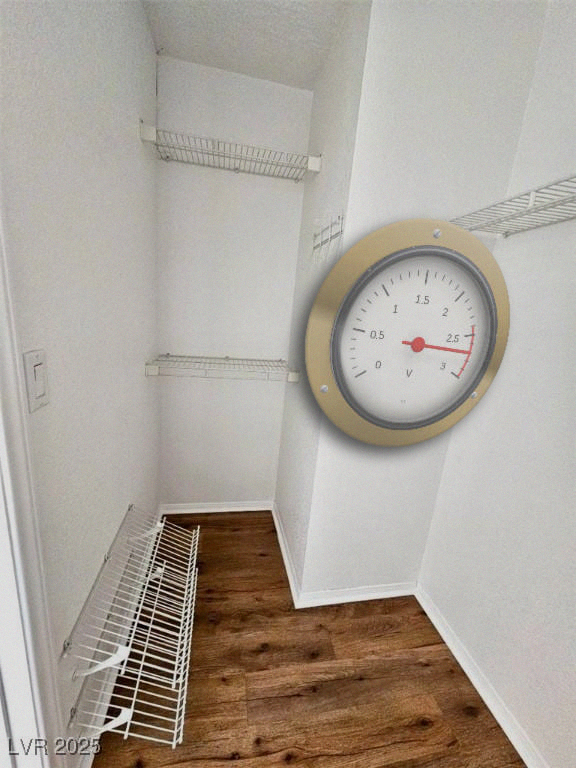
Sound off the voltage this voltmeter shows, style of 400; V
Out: 2.7; V
